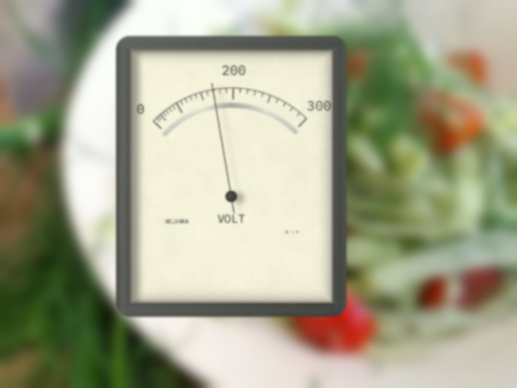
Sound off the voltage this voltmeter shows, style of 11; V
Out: 170; V
